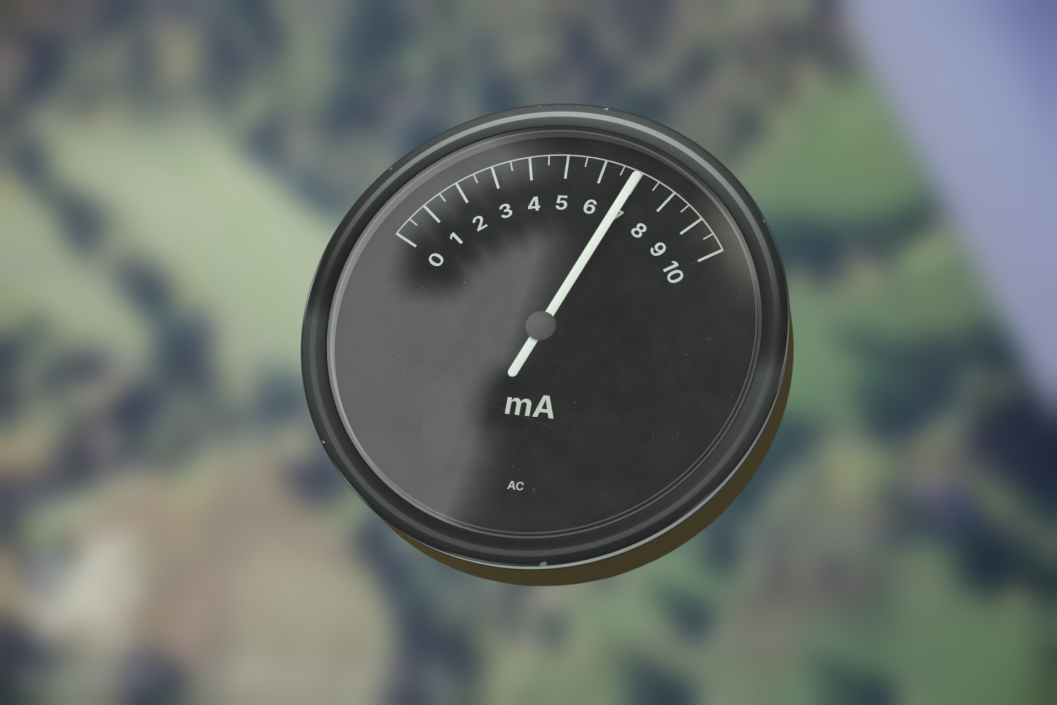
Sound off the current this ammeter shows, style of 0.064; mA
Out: 7; mA
